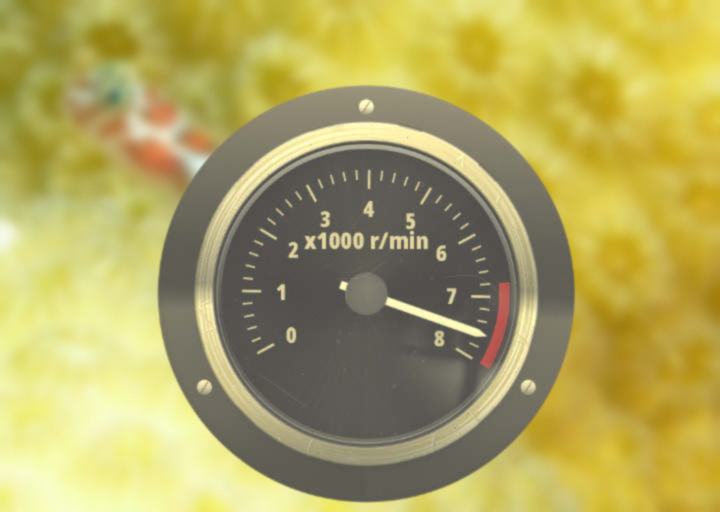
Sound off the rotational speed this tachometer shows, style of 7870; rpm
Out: 7600; rpm
